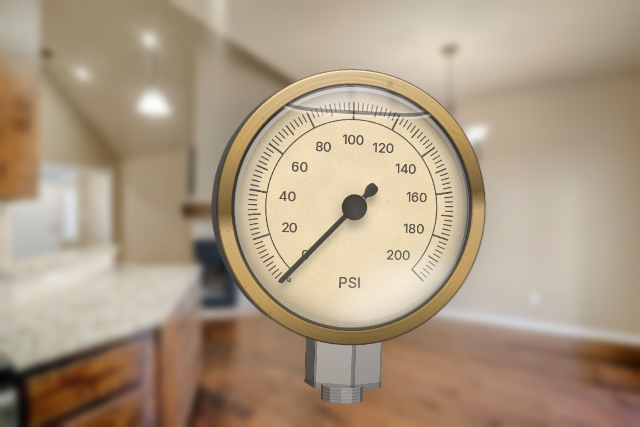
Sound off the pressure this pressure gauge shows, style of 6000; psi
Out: 0; psi
